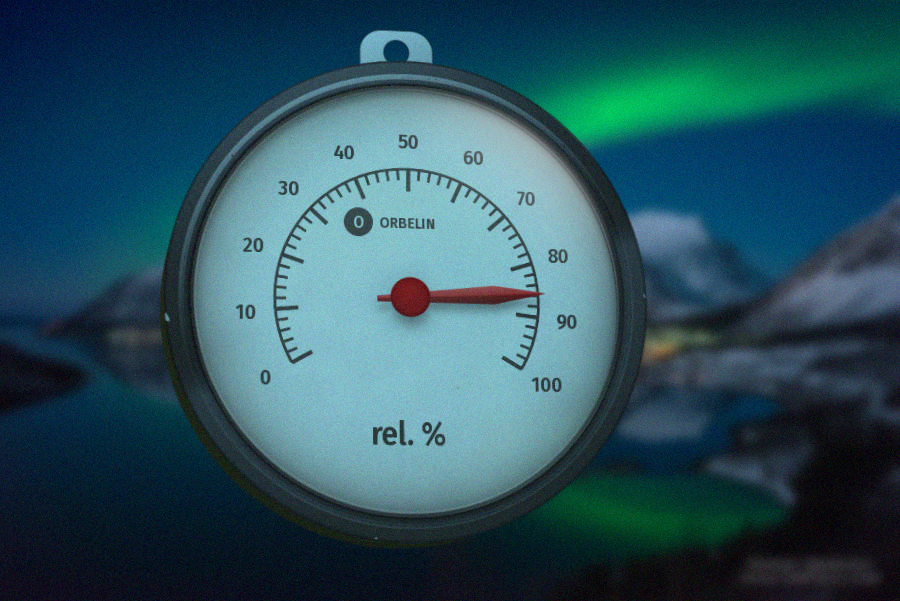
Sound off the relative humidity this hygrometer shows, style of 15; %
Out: 86; %
